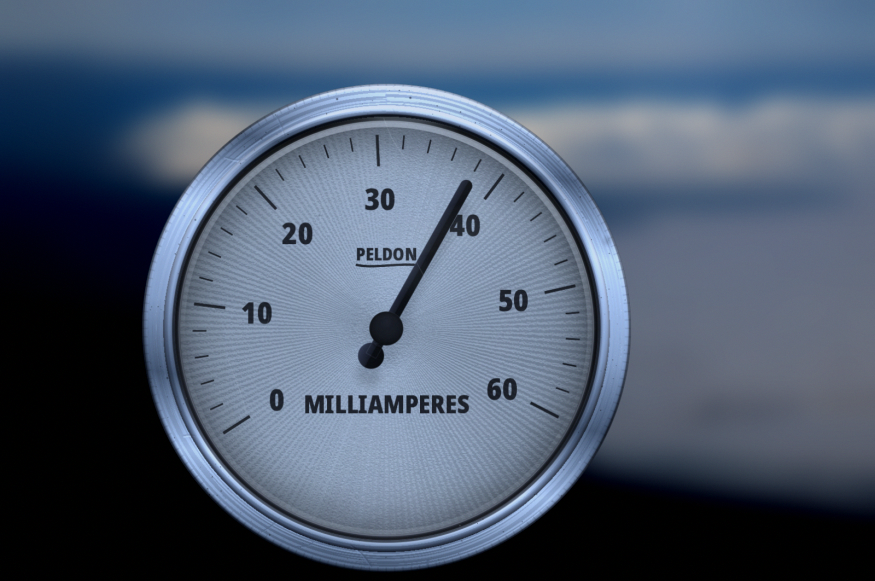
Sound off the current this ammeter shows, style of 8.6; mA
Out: 38; mA
